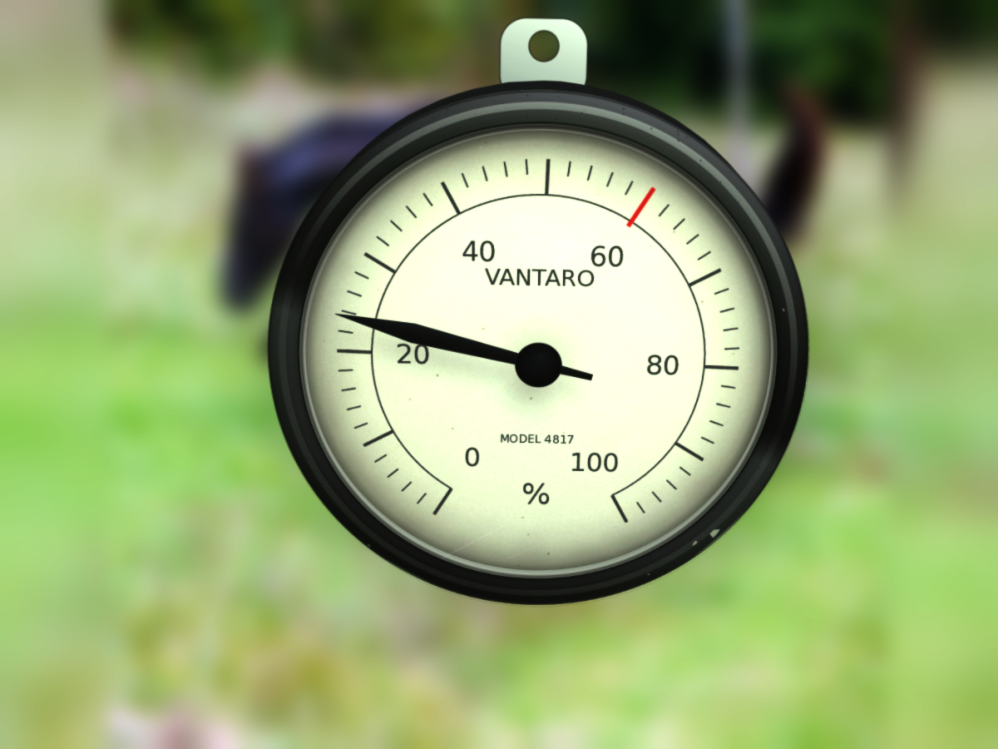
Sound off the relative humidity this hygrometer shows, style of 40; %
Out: 24; %
